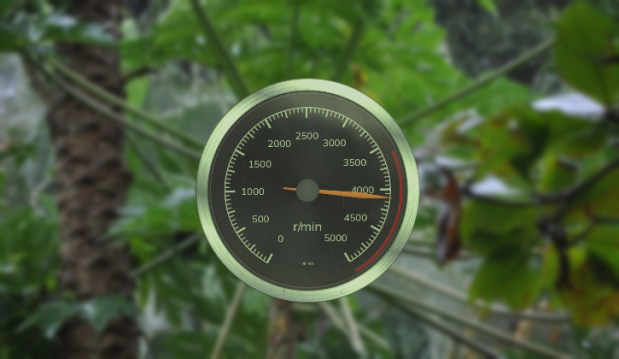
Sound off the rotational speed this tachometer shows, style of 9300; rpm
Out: 4100; rpm
